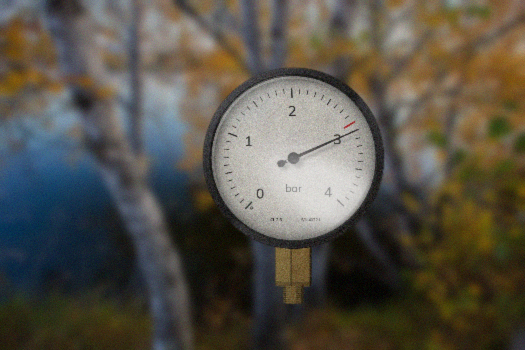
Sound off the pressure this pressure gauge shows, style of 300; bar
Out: 3; bar
